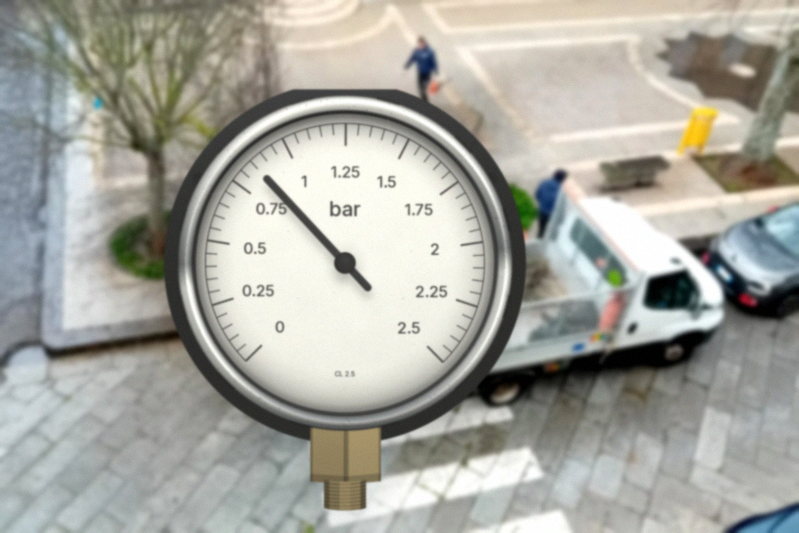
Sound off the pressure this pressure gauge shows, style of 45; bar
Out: 0.85; bar
